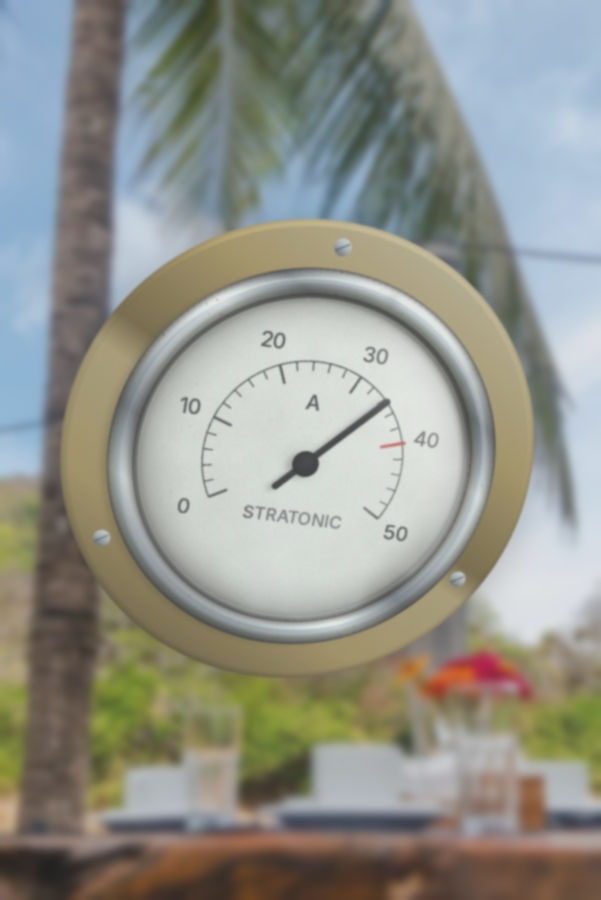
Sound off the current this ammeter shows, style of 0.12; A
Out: 34; A
